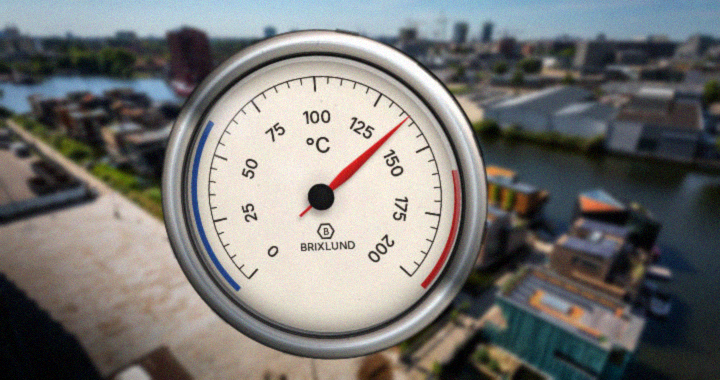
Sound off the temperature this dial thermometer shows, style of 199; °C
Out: 137.5; °C
